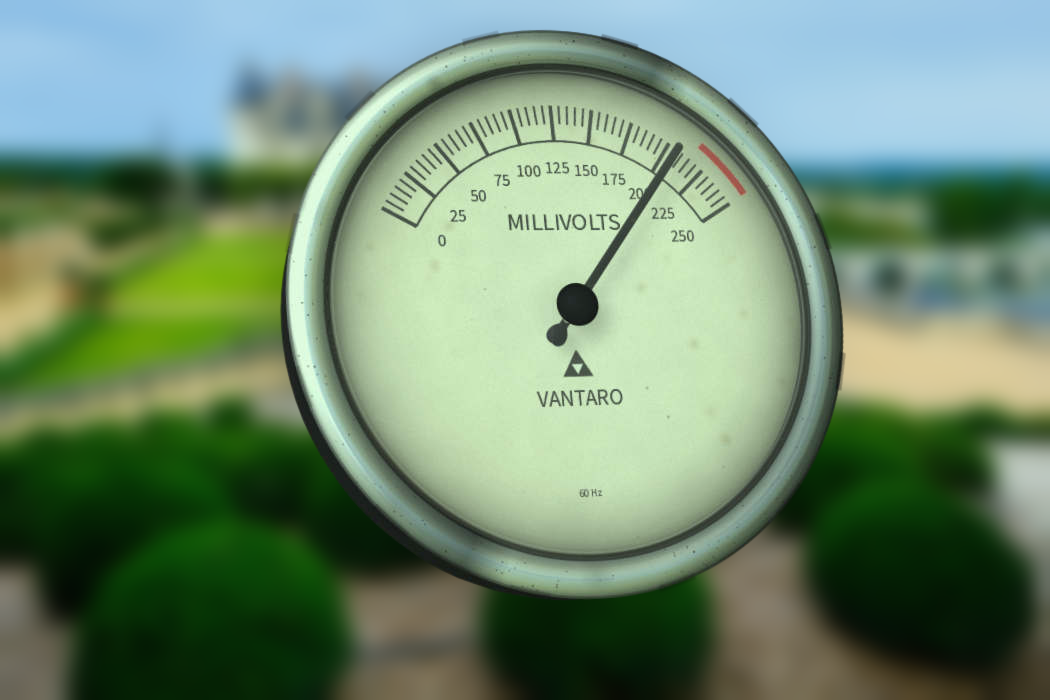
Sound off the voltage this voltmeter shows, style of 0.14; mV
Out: 205; mV
